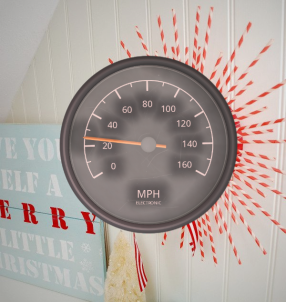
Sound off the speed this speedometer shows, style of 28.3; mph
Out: 25; mph
